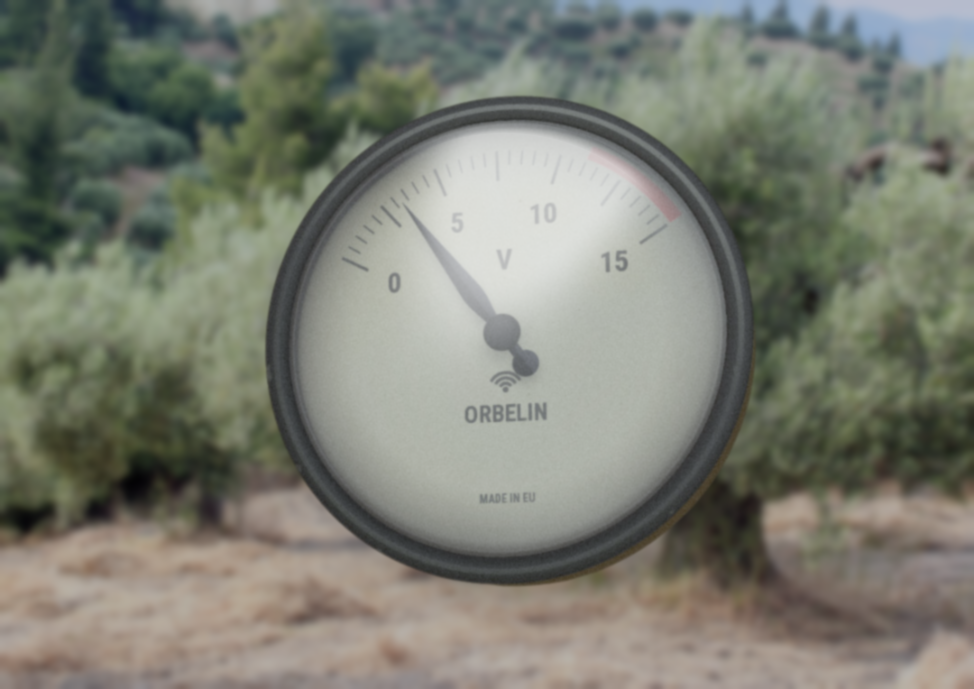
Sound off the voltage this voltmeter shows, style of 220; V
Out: 3.25; V
